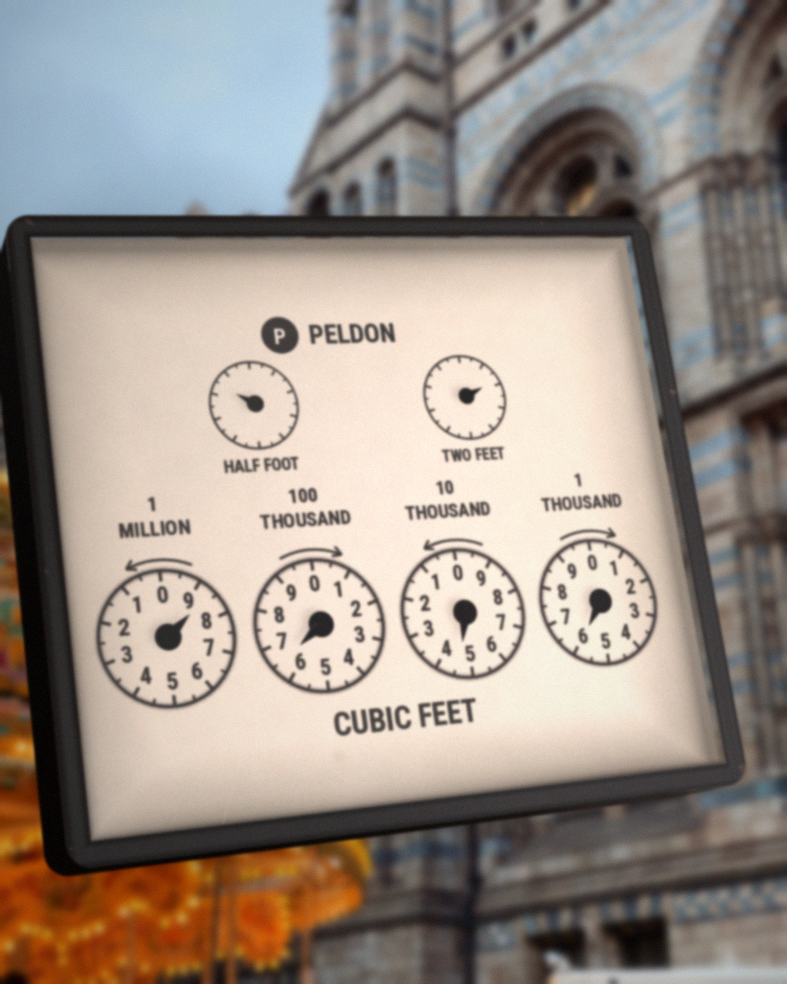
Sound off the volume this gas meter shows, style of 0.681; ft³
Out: 864600; ft³
